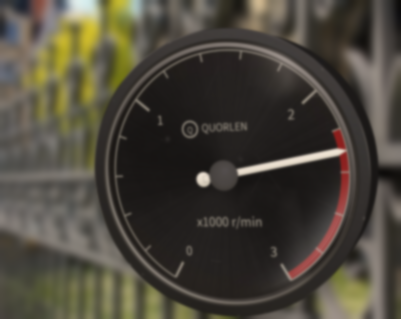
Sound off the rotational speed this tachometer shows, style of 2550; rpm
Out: 2300; rpm
